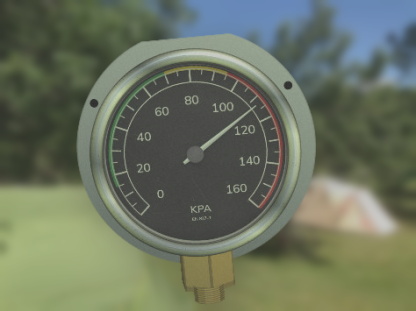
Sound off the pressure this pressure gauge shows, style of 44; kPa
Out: 112.5; kPa
